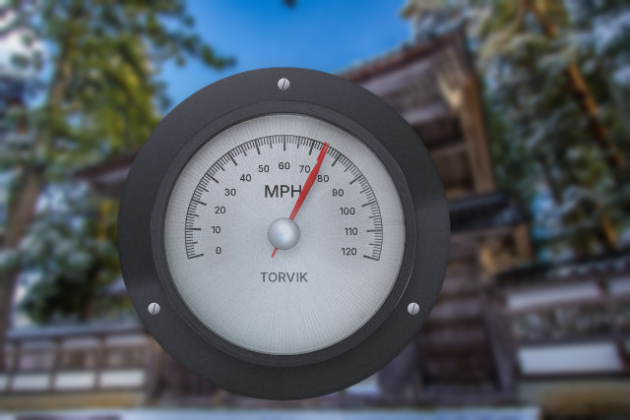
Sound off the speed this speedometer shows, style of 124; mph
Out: 75; mph
